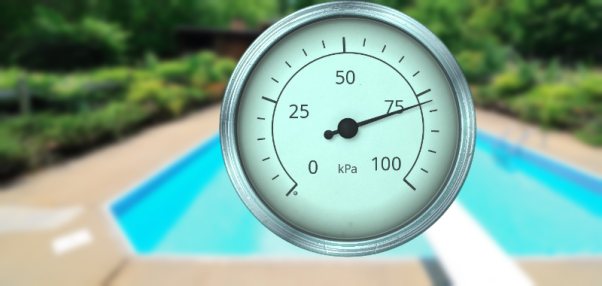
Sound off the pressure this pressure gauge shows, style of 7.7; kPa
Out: 77.5; kPa
